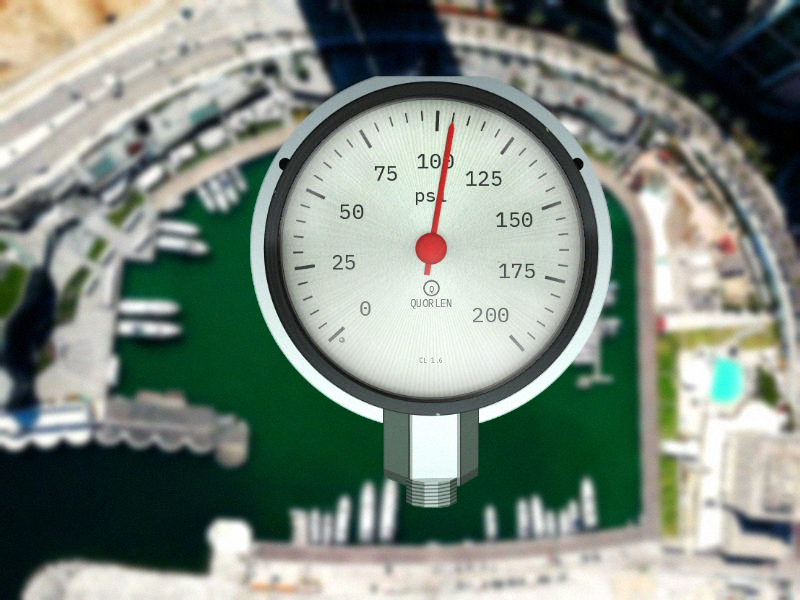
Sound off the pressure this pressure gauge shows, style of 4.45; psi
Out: 105; psi
